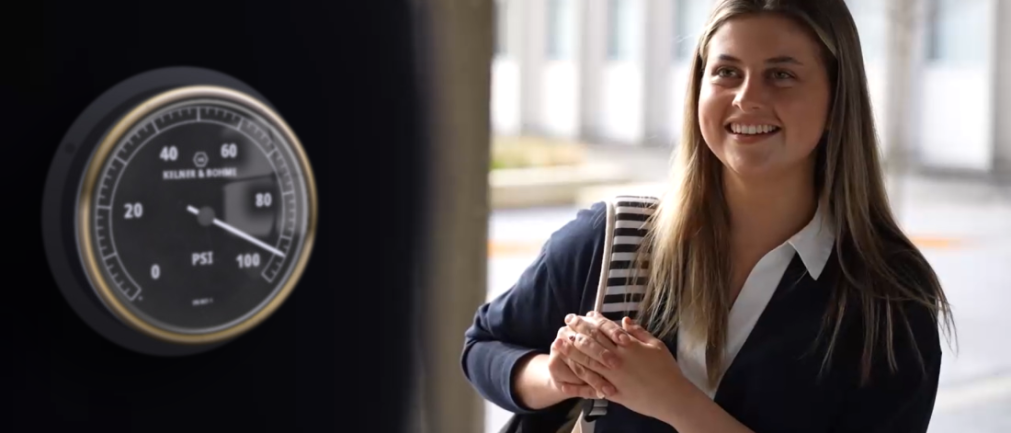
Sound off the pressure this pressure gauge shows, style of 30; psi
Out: 94; psi
